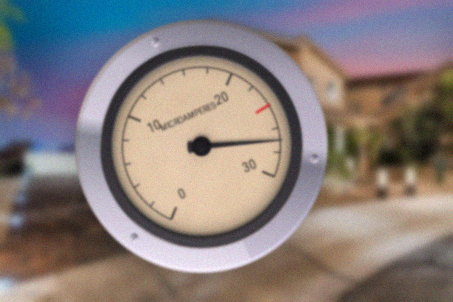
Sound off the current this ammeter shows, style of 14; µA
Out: 27; µA
